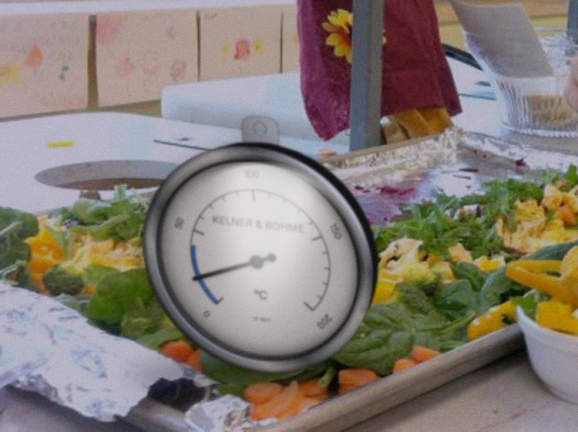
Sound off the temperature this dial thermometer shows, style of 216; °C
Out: 20; °C
